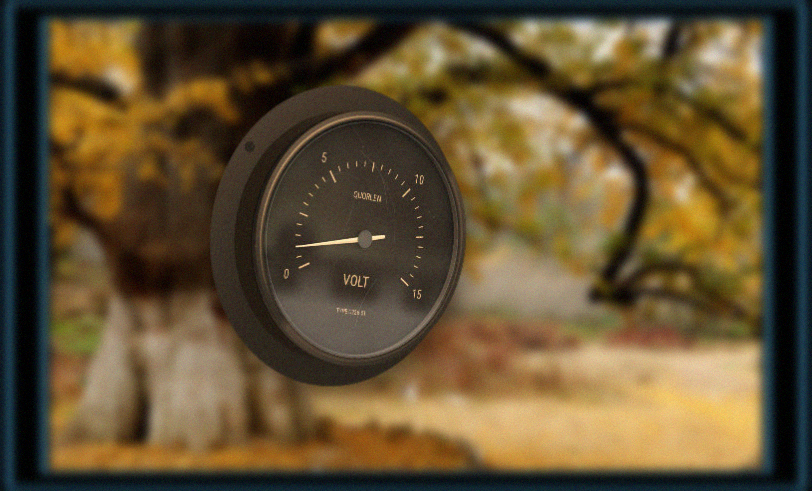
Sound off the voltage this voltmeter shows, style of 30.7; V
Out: 1; V
